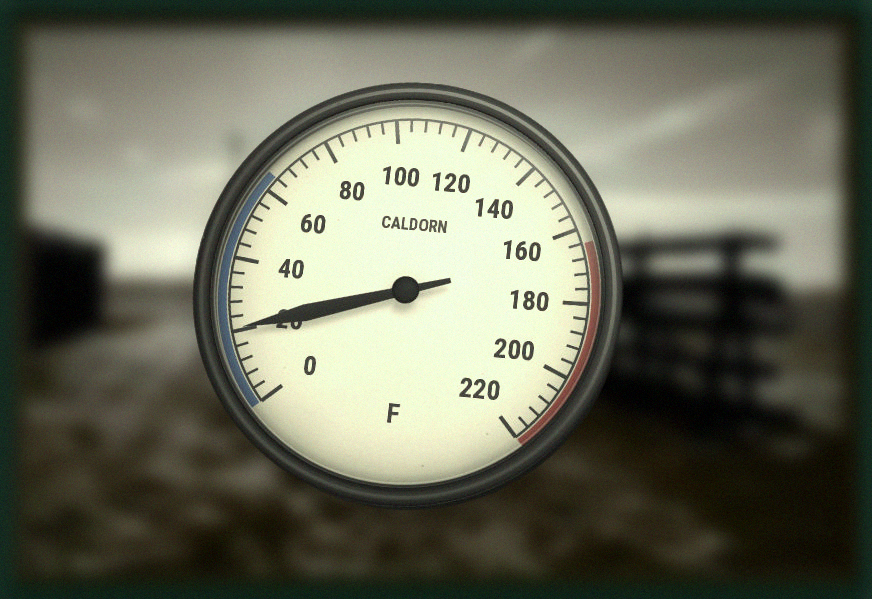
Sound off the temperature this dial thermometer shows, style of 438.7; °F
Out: 20; °F
